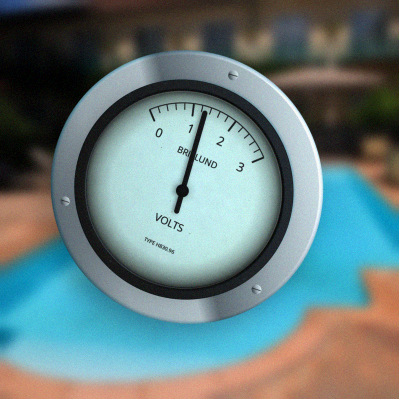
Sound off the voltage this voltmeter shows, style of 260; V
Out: 1.3; V
